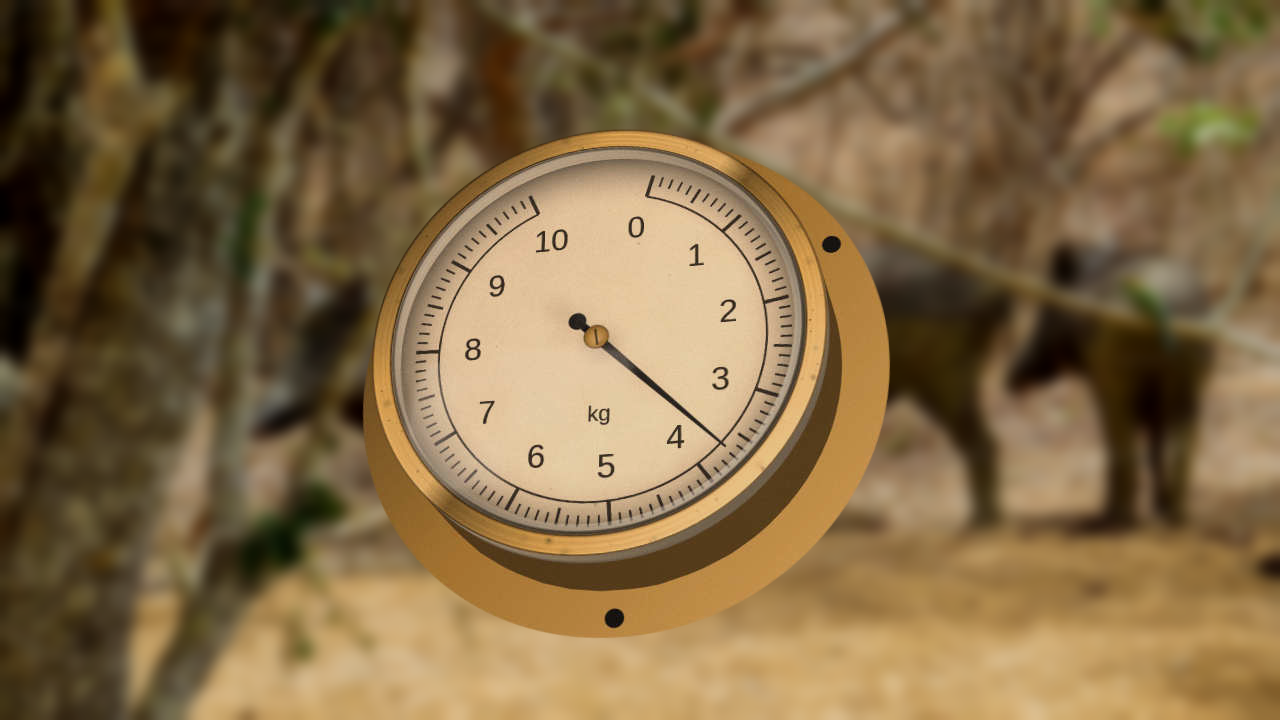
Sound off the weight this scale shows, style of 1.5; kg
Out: 3.7; kg
